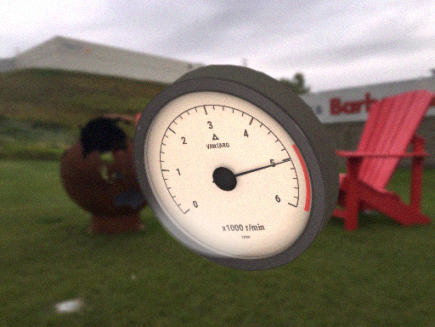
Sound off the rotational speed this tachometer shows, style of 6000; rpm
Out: 5000; rpm
